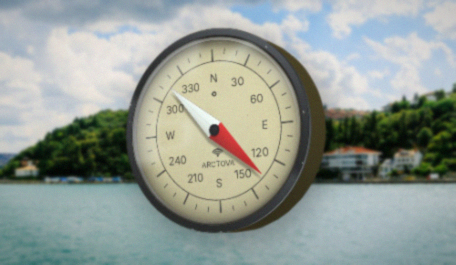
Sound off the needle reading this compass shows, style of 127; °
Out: 135; °
